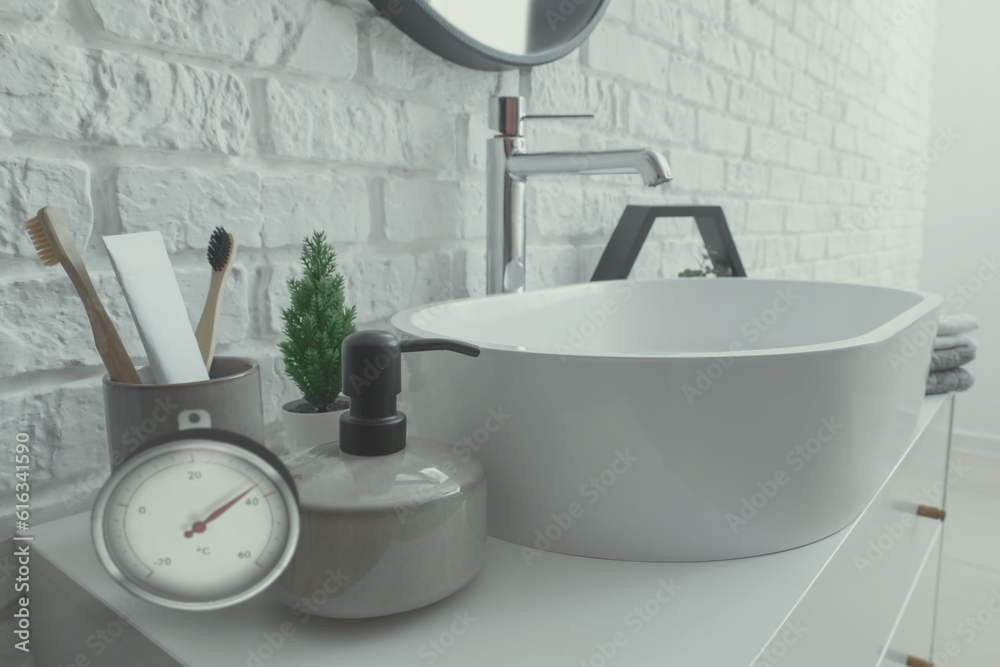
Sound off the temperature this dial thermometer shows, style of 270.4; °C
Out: 36; °C
